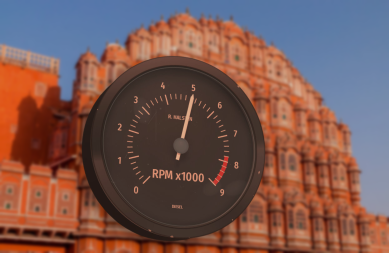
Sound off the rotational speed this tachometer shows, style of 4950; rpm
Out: 5000; rpm
